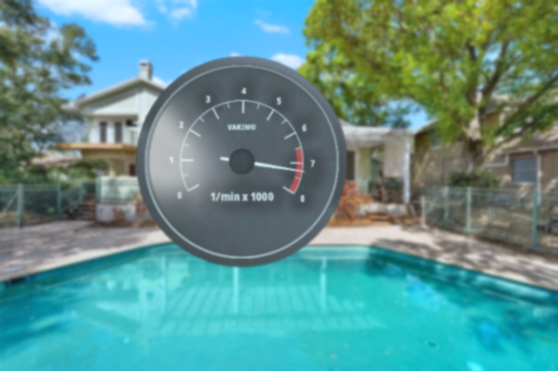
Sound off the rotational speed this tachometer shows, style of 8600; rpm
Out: 7250; rpm
